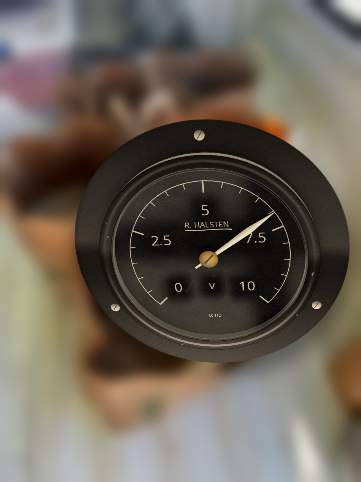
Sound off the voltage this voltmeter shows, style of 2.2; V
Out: 7; V
